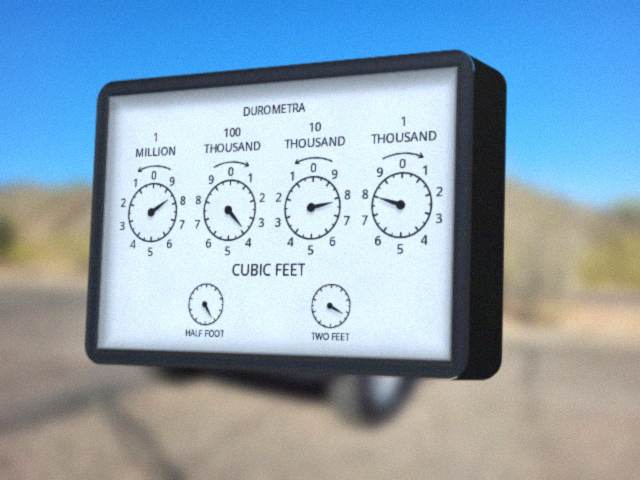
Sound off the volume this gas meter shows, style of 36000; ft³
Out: 837800; ft³
